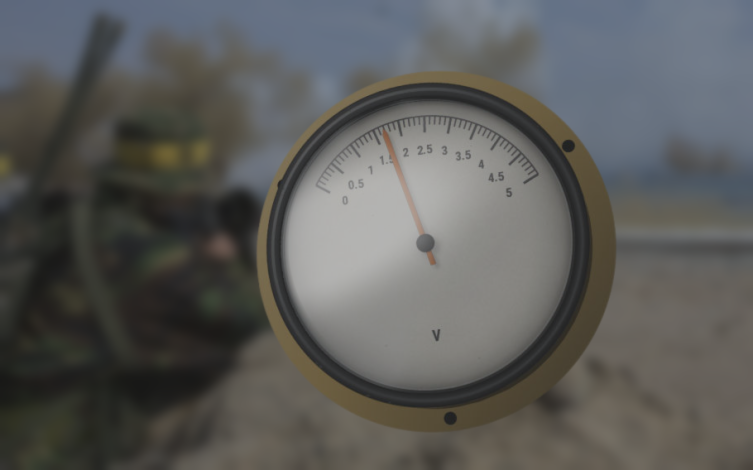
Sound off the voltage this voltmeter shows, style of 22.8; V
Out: 1.7; V
